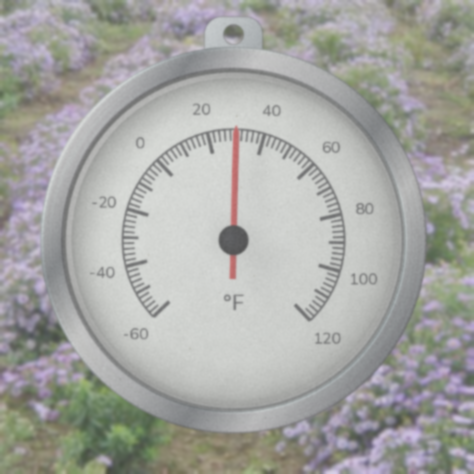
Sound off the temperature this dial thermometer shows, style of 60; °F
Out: 30; °F
